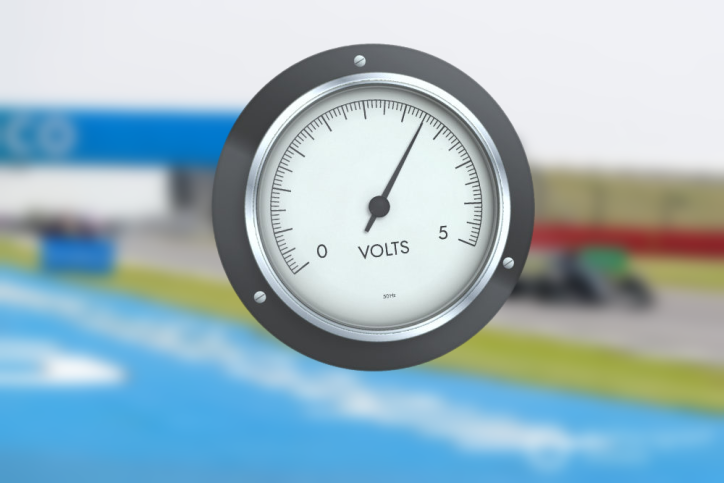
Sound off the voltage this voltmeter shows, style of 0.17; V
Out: 3.25; V
